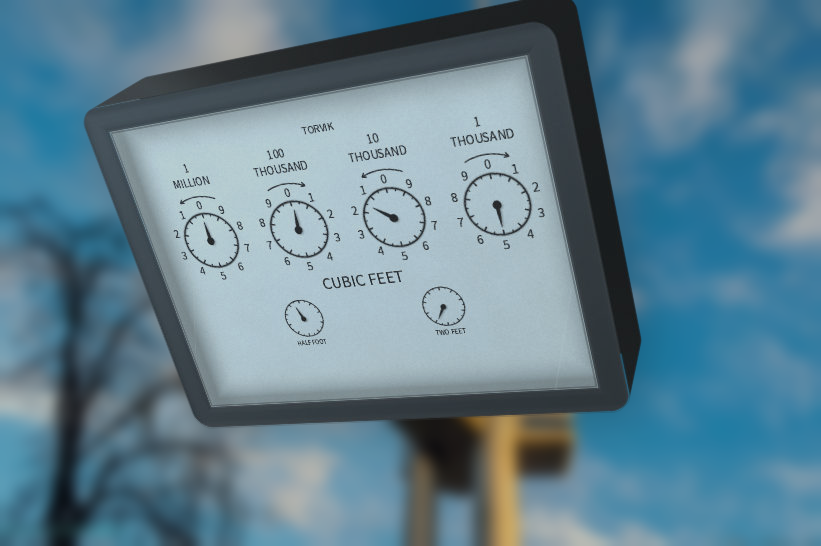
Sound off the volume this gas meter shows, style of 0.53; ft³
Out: 1500; ft³
